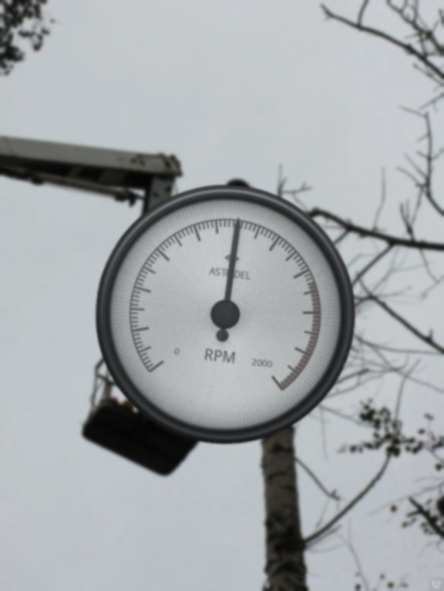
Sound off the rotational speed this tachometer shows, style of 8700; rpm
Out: 1000; rpm
